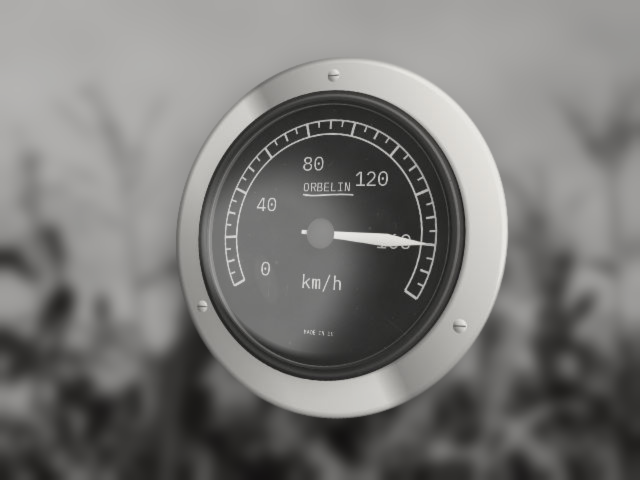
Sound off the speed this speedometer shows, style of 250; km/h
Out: 160; km/h
